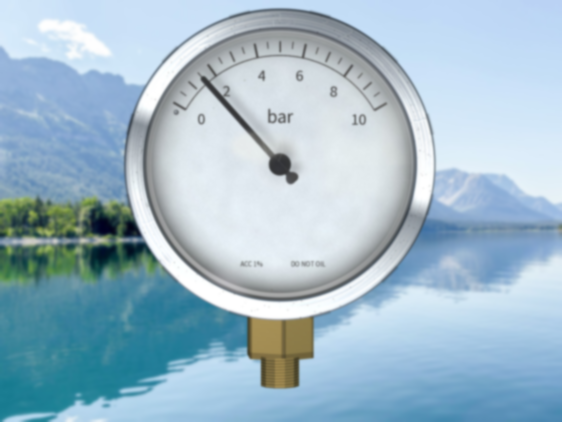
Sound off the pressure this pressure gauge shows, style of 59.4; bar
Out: 1.5; bar
